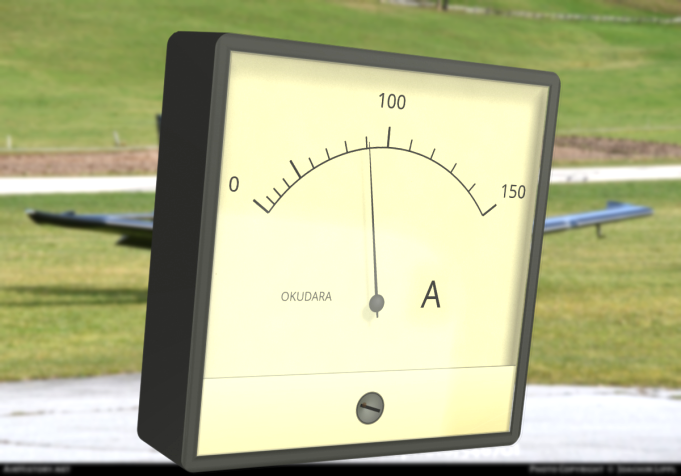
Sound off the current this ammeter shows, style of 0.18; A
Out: 90; A
